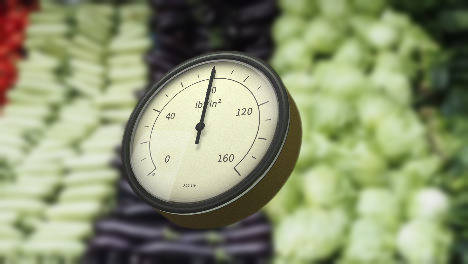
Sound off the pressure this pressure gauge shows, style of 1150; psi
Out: 80; psi
